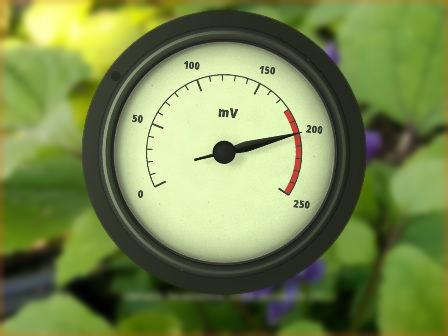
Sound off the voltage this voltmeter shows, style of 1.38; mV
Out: 200; mV
